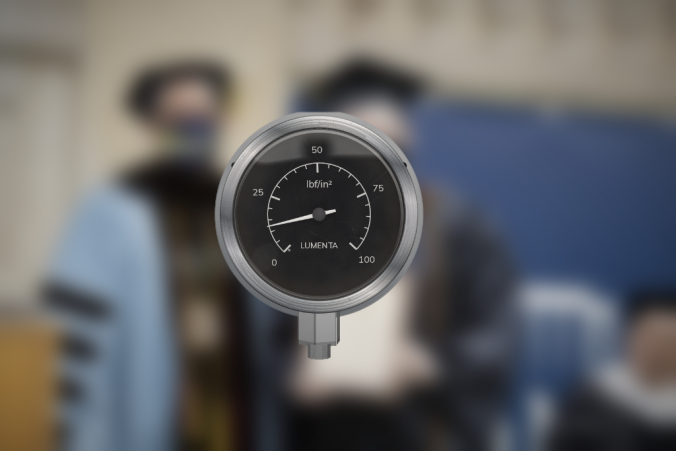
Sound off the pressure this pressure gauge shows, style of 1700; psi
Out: 12.5; psi
